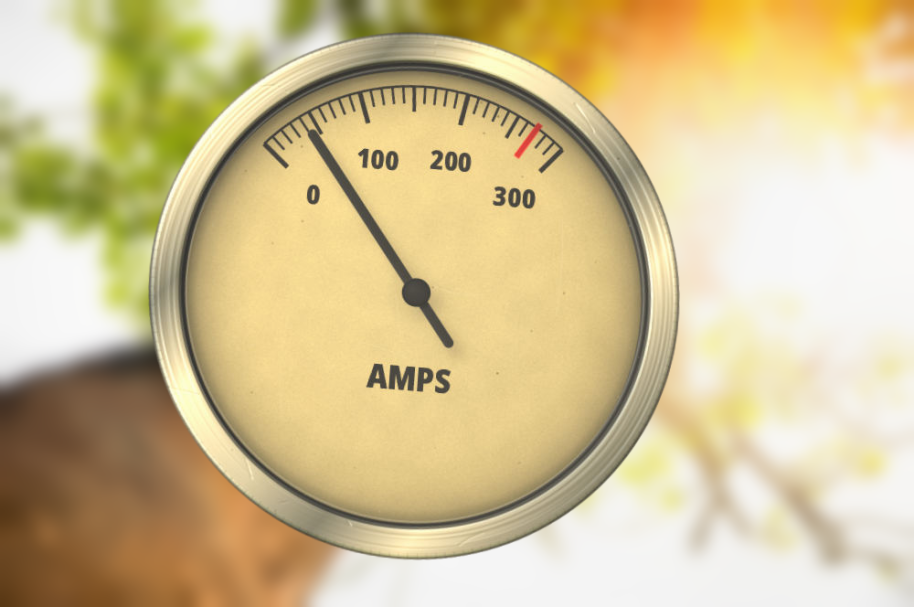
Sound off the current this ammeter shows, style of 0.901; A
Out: 40; A
